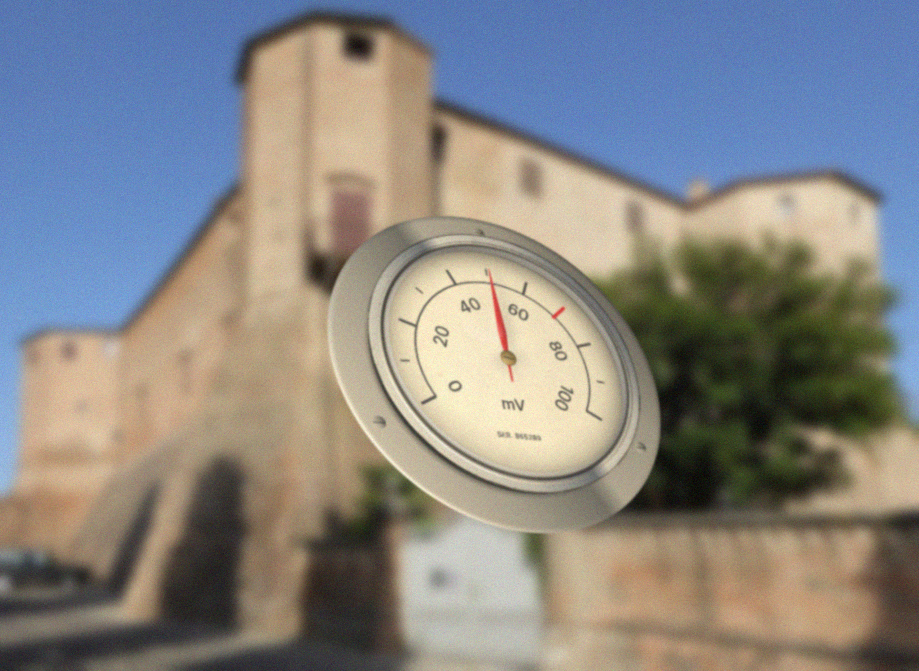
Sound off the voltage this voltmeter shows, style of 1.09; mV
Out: 50; mV
